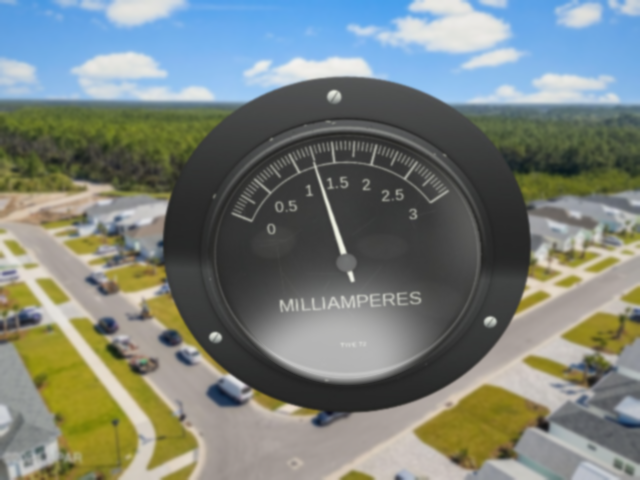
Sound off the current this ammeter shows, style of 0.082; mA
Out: 1.25; mA
